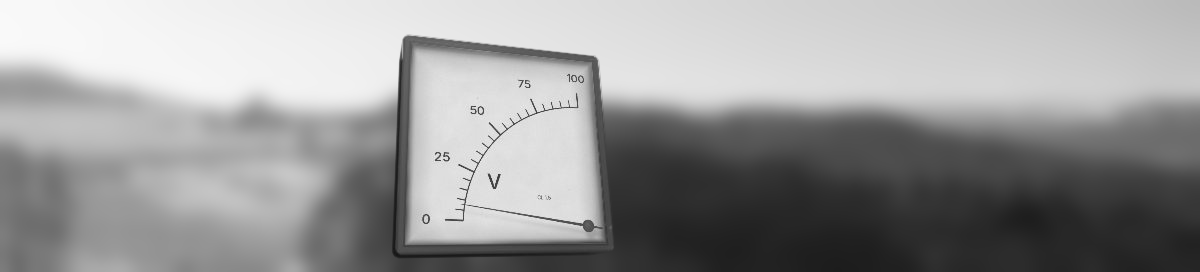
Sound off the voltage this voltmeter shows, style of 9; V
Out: 7.5; V
